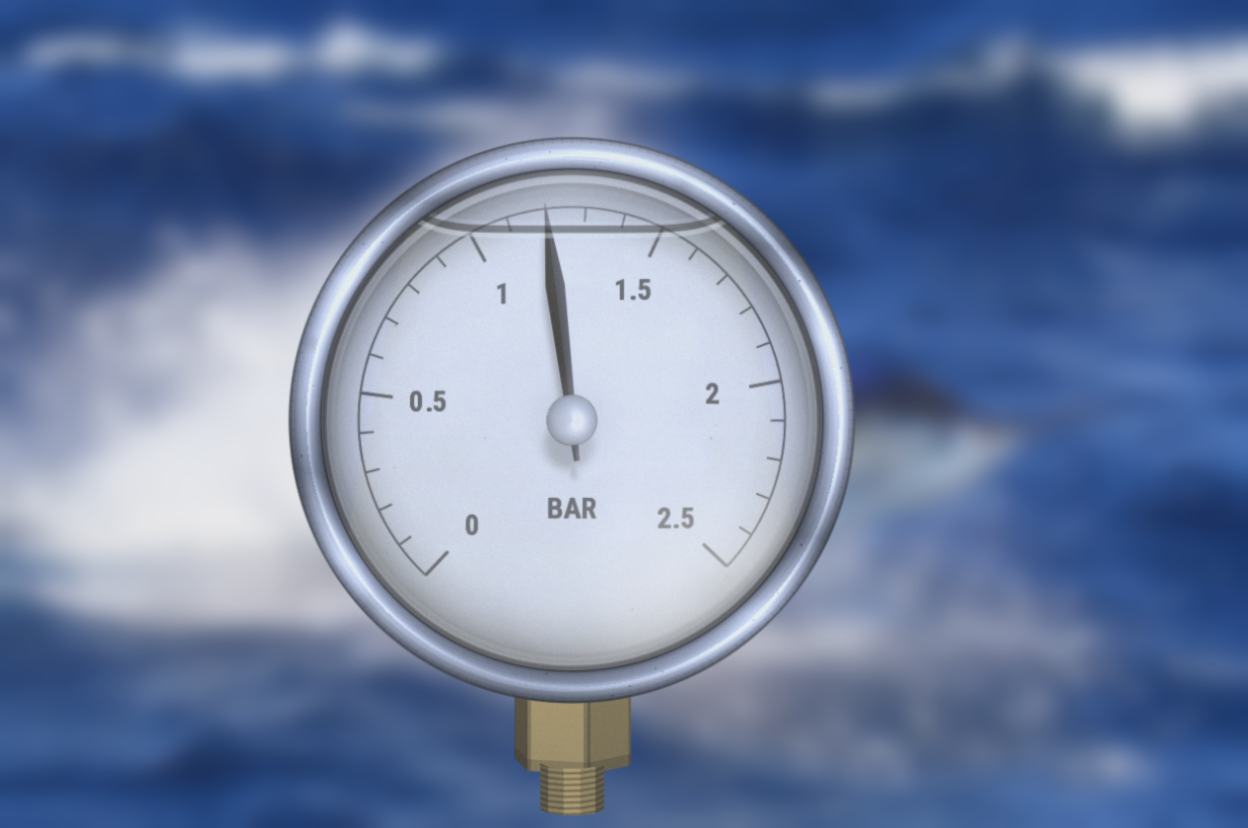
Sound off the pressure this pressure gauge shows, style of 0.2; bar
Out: 1.2; bar
